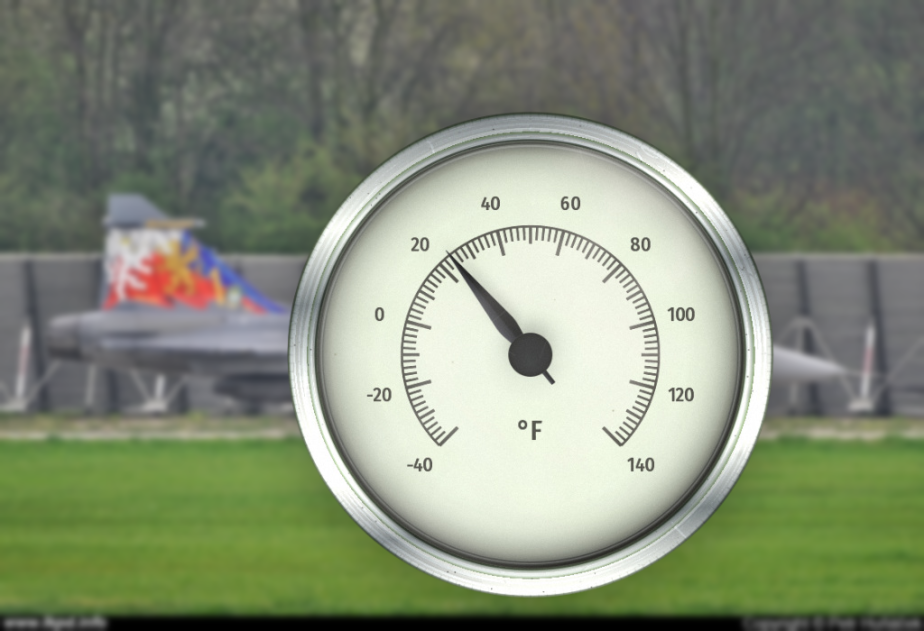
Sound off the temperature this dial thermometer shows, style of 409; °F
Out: 24; °F
